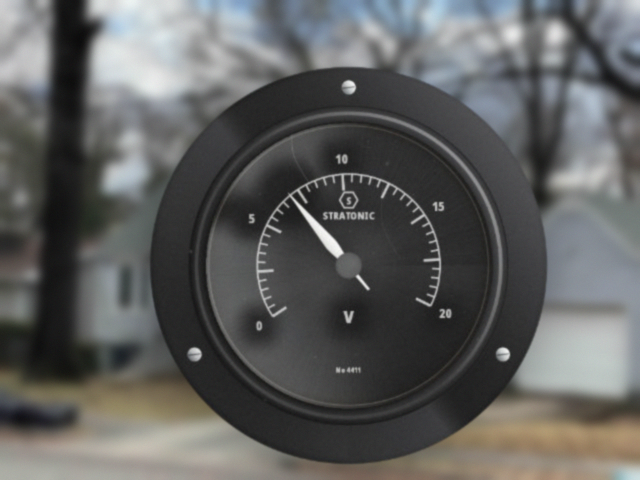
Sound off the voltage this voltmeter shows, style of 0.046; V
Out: 7; V
